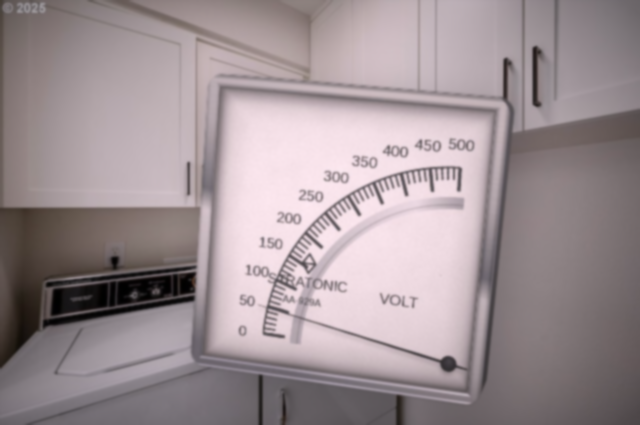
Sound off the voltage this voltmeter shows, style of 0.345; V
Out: 50; V
